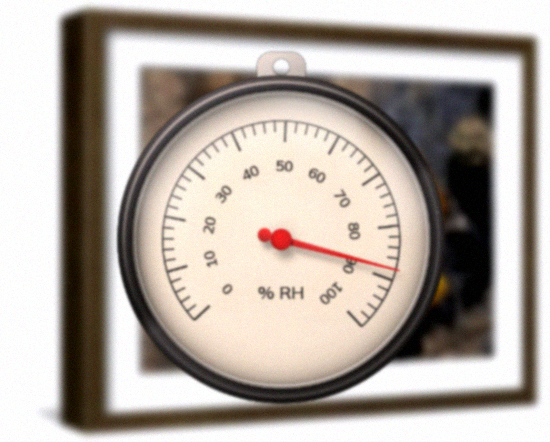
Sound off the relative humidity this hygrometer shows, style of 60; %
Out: 88; %
